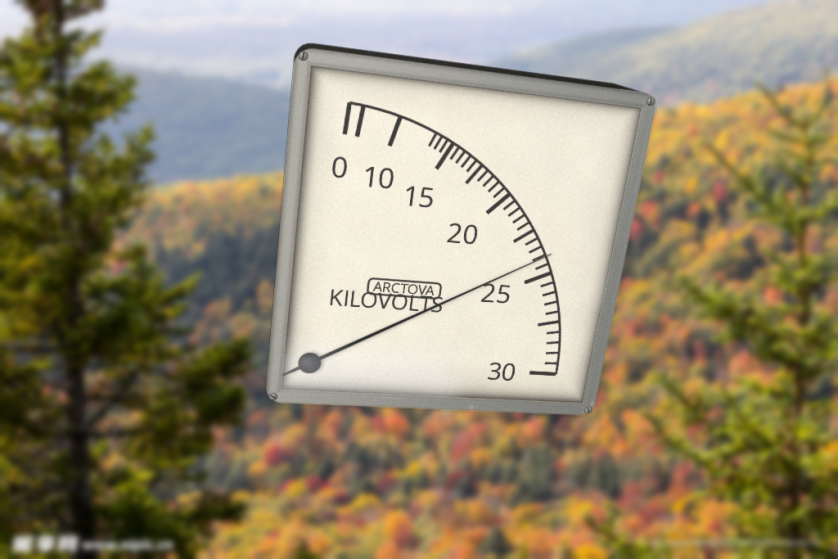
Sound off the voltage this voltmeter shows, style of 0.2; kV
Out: 24; kV
